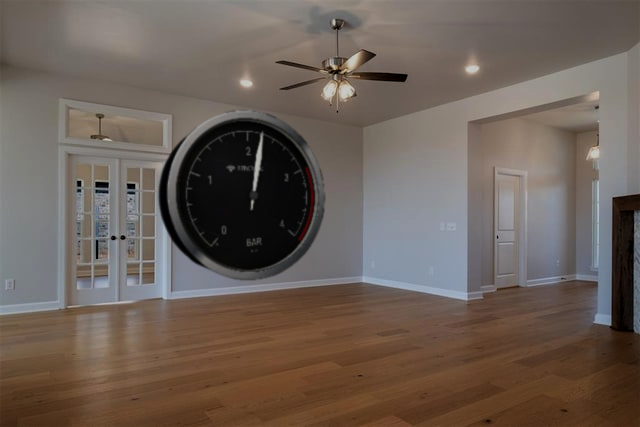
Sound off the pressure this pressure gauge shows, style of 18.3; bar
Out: 2.2; bar
